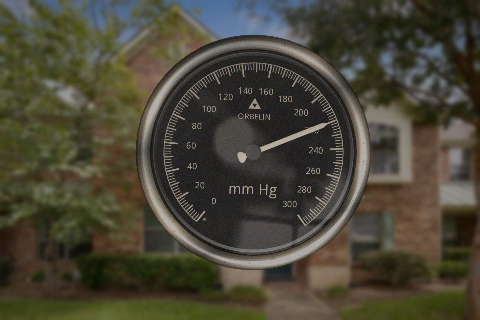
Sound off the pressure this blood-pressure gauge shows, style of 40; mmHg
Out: 220; mmHg
